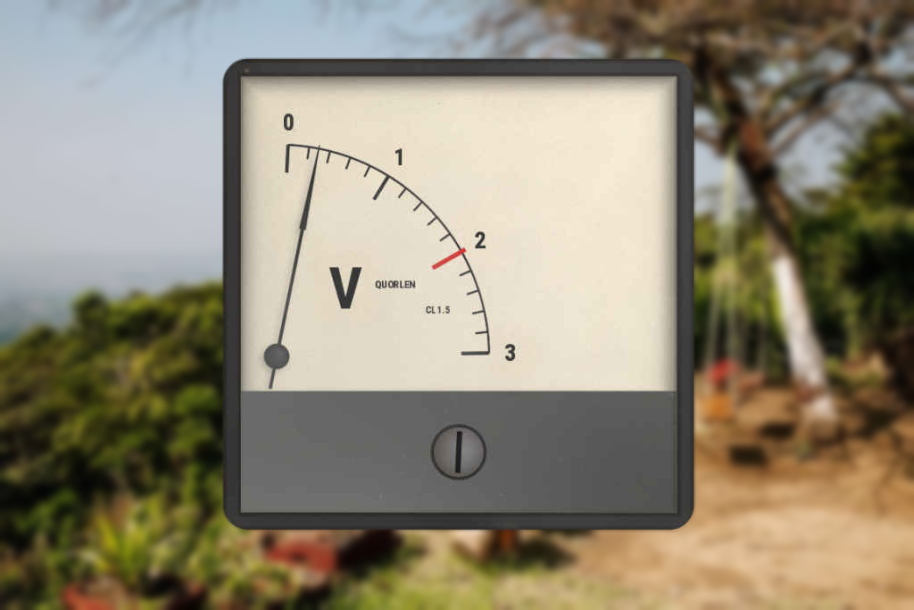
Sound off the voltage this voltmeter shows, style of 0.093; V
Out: 0.3; V
